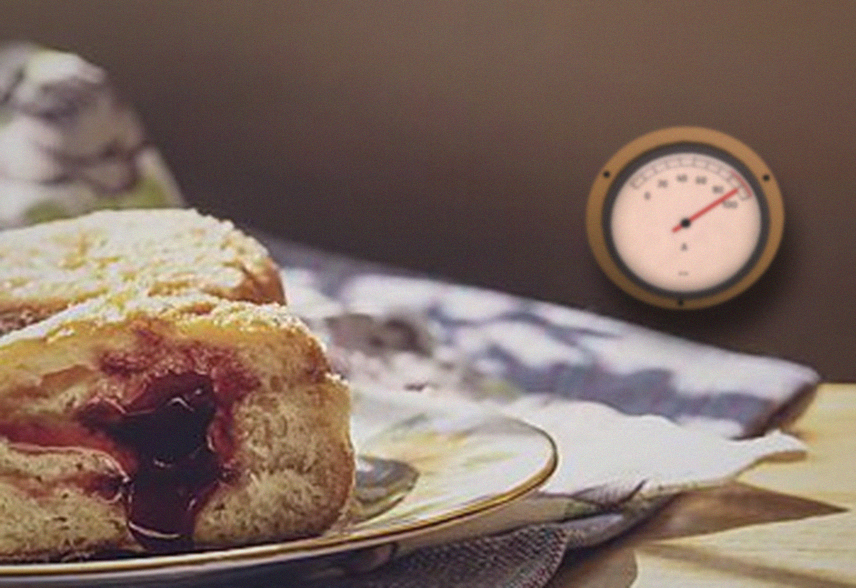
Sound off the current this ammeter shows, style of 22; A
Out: 90; A
